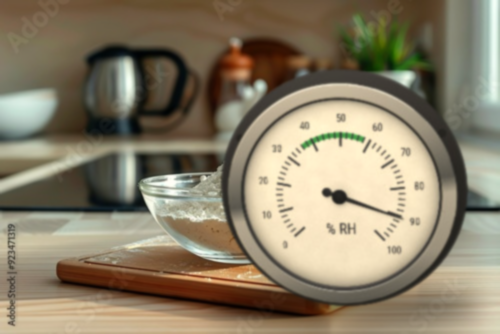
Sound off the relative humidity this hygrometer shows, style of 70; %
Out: 90; %
